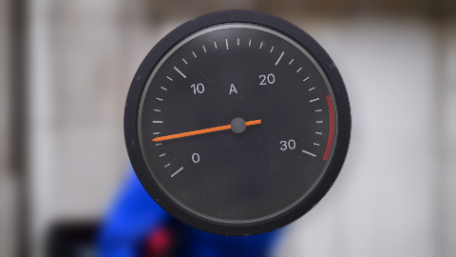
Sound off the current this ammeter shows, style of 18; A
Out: 3.5; A
